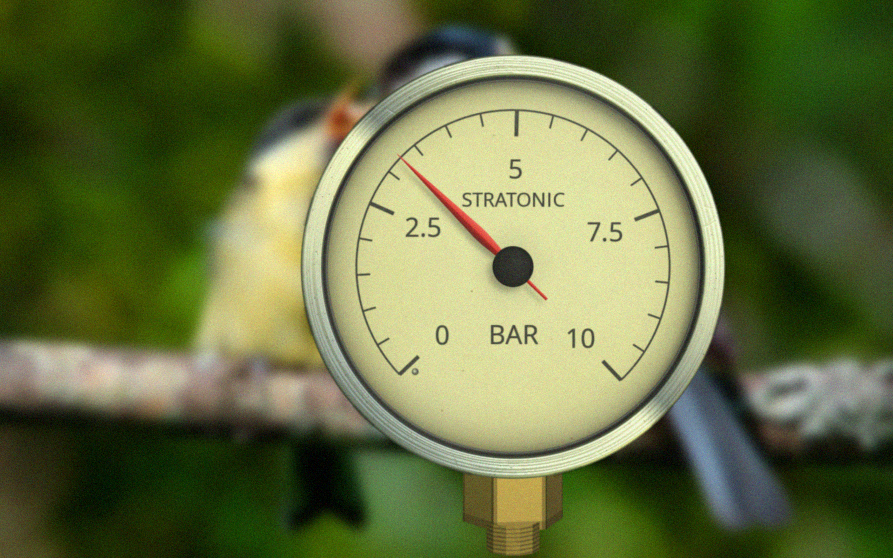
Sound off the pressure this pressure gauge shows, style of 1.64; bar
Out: 3.25; bar
